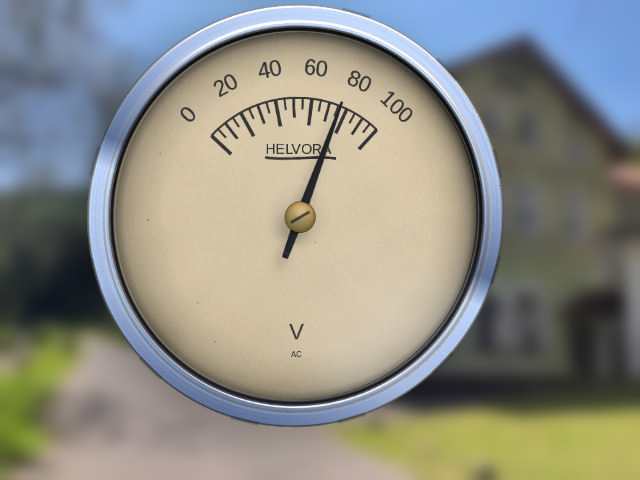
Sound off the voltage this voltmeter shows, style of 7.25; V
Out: 75; V
